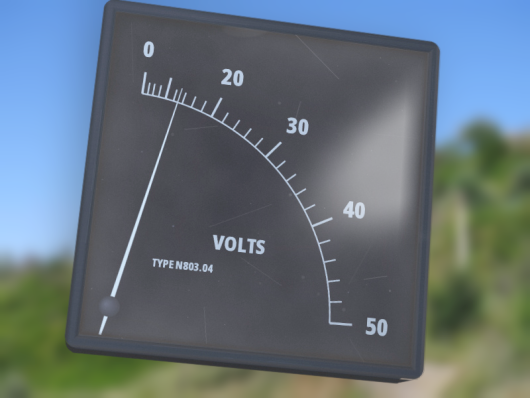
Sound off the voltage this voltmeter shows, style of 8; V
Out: 13; V
